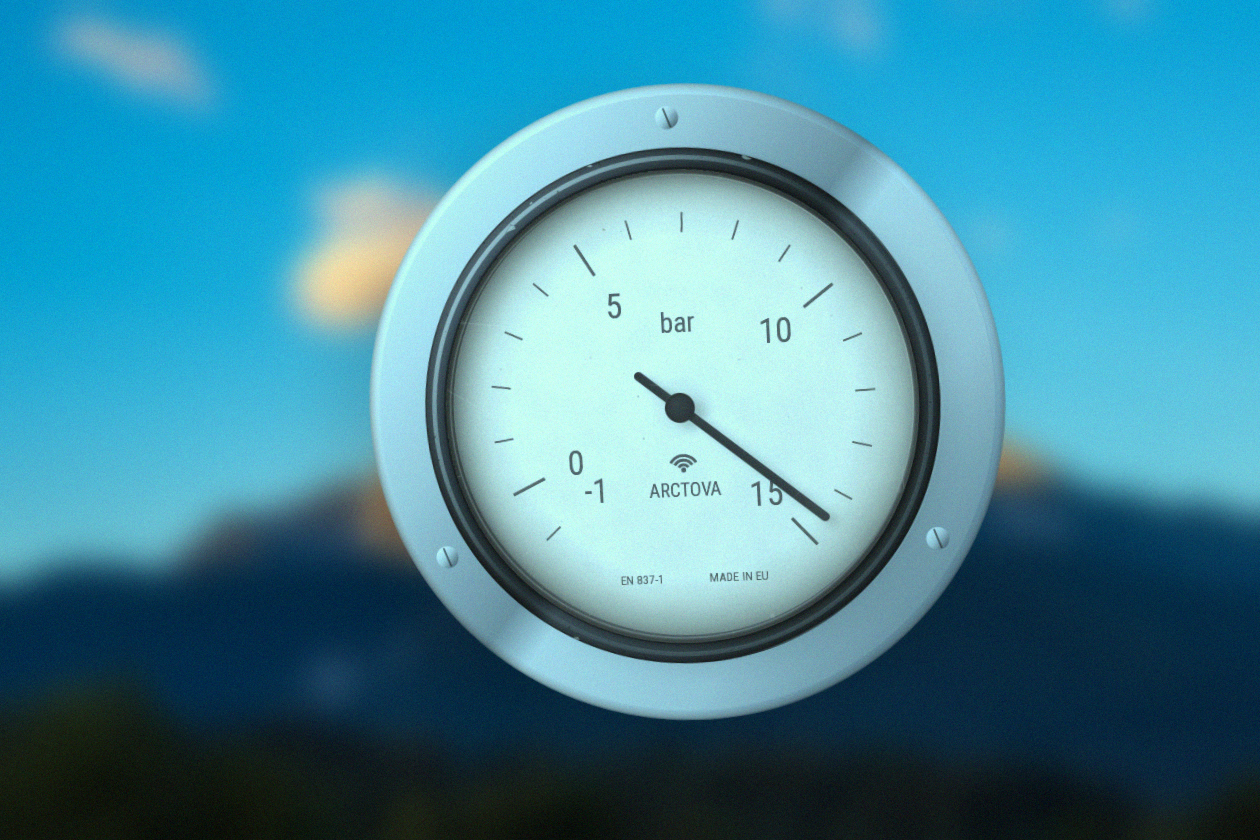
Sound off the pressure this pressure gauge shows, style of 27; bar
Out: 14.5; bar
